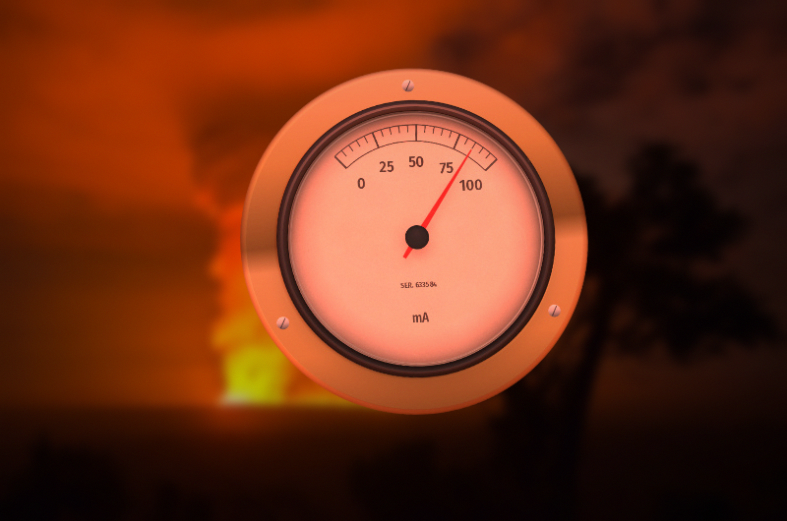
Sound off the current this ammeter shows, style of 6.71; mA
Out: 85; mA
